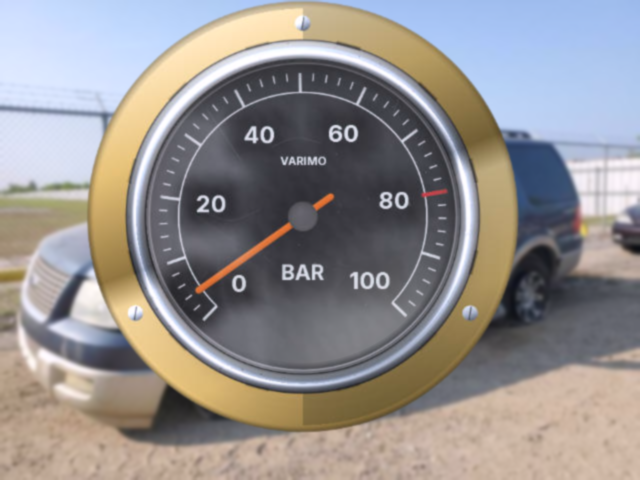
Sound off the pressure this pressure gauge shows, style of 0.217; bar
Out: 4; bar
